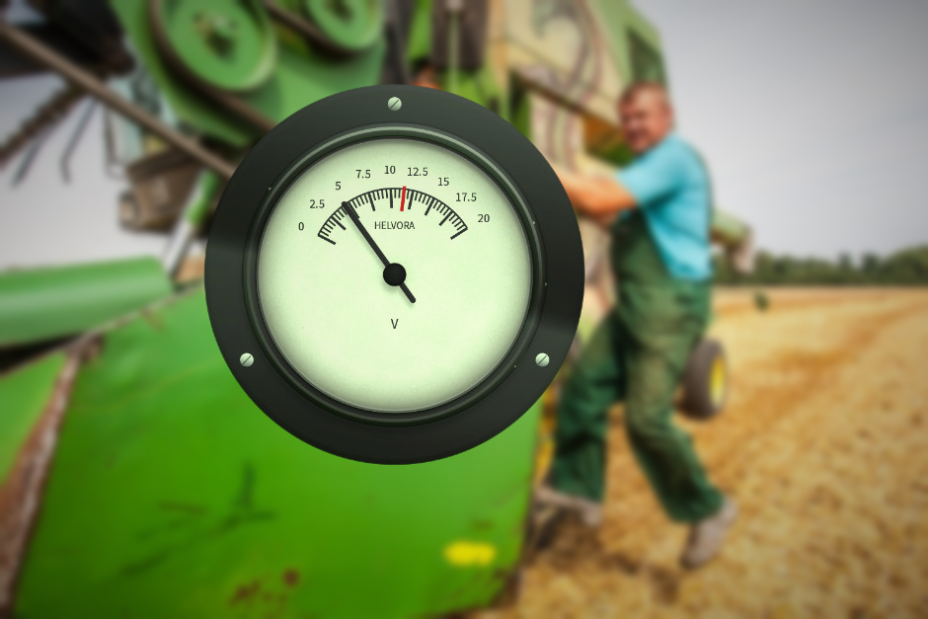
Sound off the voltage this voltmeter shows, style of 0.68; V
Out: 4.5; V
